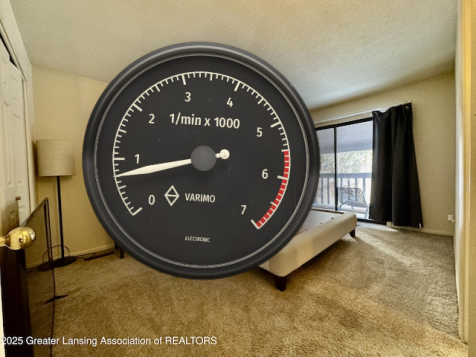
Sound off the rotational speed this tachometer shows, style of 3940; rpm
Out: 700; rpm
